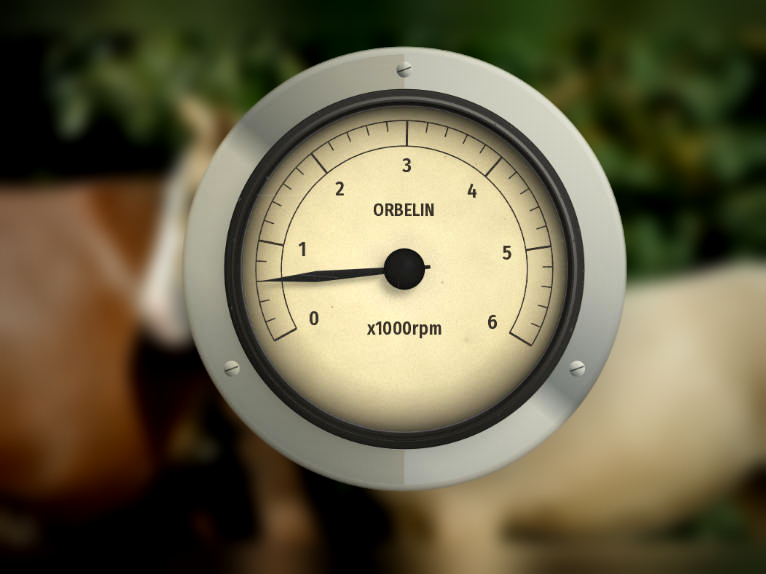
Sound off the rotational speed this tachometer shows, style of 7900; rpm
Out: 600; rpm
